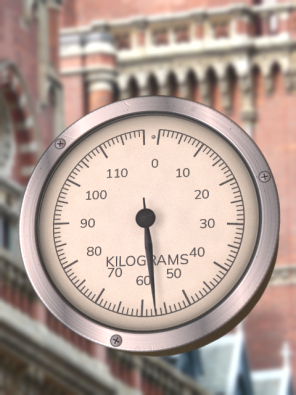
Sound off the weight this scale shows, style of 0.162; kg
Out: 57; kg
